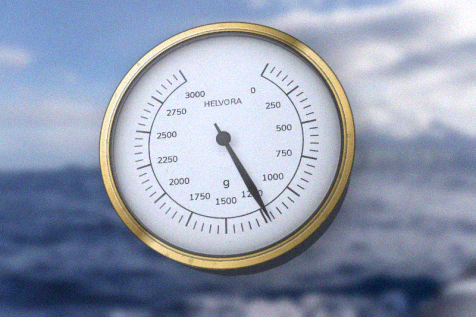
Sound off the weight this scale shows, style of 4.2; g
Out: 1225; g
